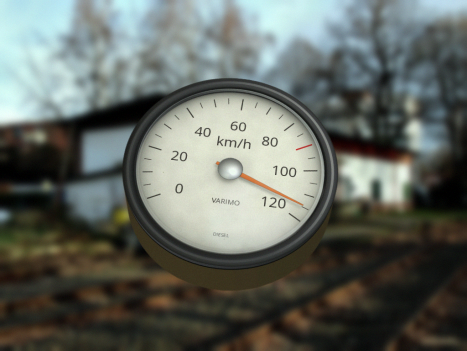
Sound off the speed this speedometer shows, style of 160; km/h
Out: 115; km/h
